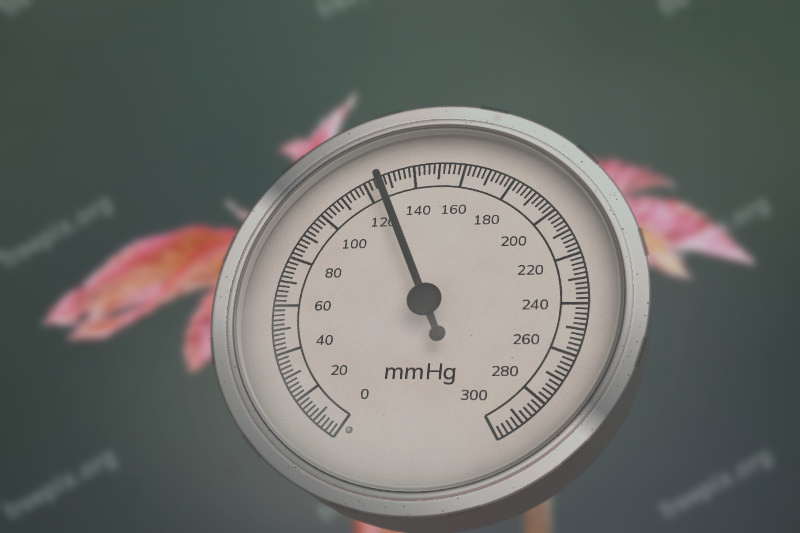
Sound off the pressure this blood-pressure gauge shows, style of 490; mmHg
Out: 126; mmHg
